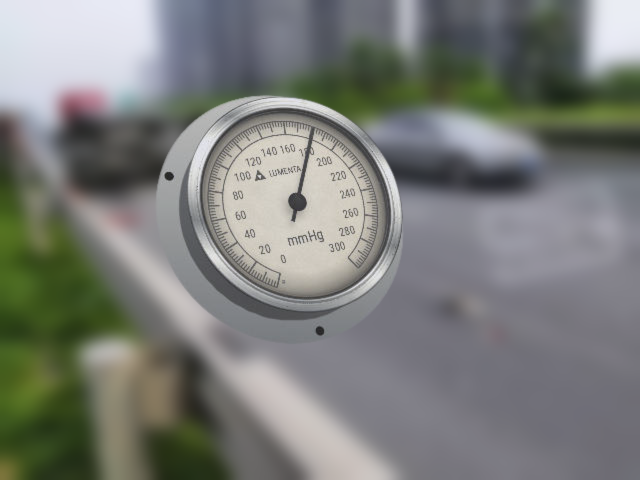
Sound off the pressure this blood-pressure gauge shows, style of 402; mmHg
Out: 180; mmHg
